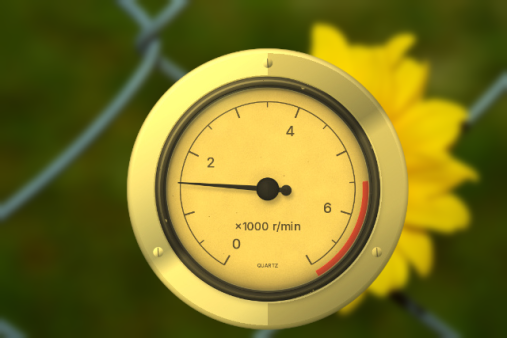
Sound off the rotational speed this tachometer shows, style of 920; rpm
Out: 1500; rpm
